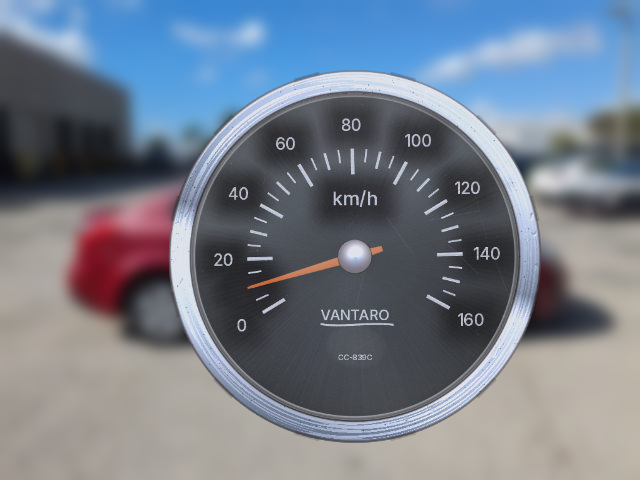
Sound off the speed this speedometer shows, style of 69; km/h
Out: 10; km/h
